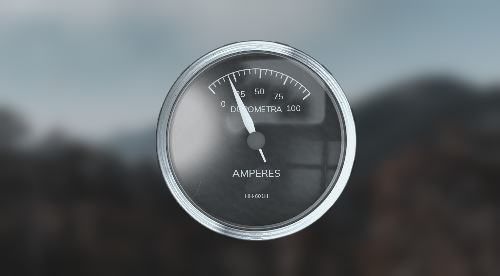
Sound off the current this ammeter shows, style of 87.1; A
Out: 20; A
